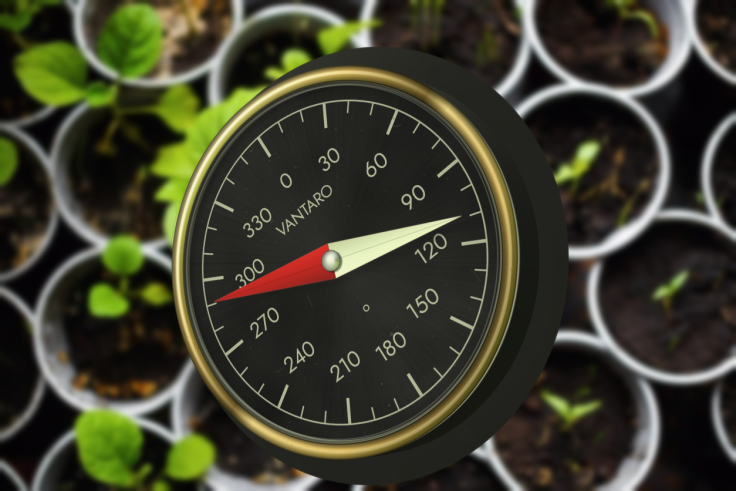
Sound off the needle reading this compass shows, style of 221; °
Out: 290; °
